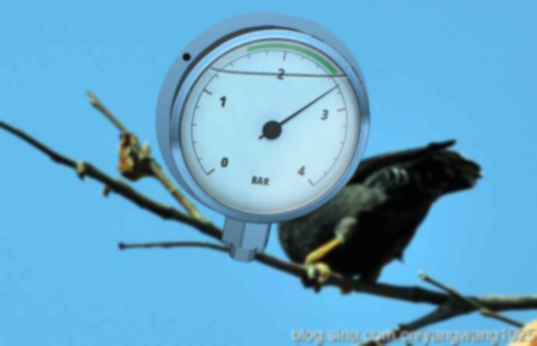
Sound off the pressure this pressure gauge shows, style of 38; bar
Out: 2.7; bar
